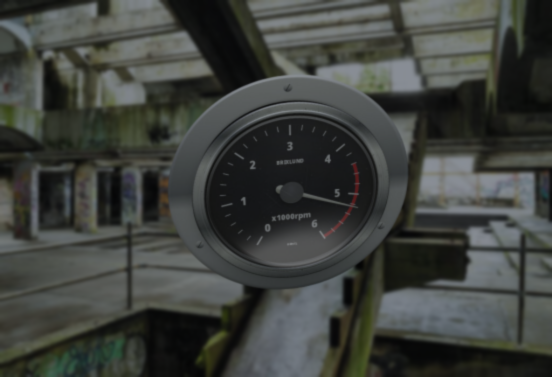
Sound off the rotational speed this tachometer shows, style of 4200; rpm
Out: 5200; rpm
